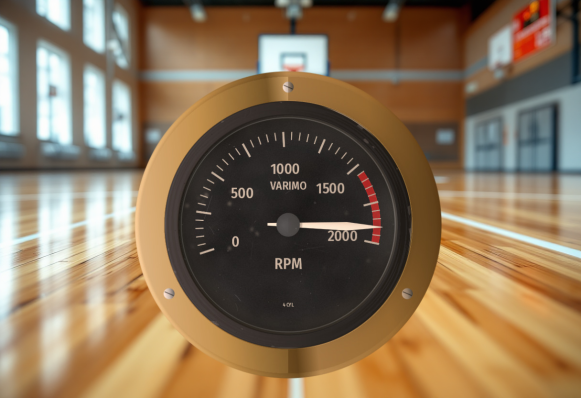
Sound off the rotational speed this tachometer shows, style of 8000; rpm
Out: 1900; rpm
